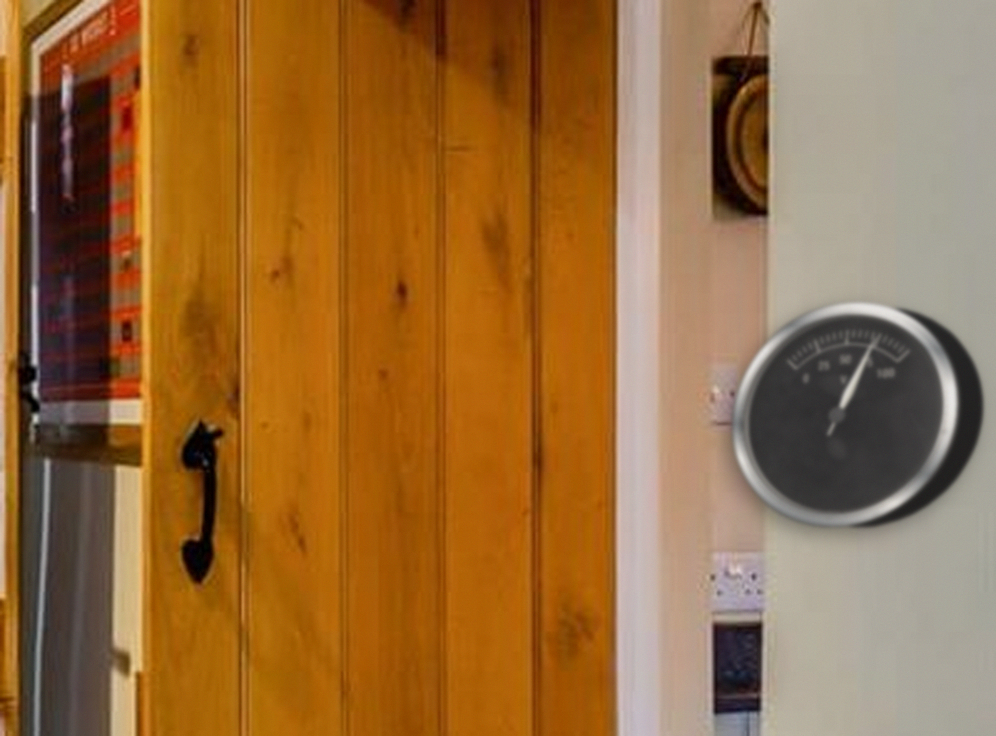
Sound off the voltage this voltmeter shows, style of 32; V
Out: 75; V
